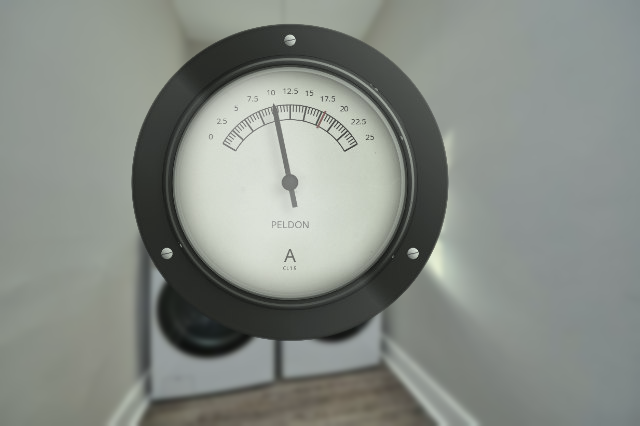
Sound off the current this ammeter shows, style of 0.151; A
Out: 10; A
